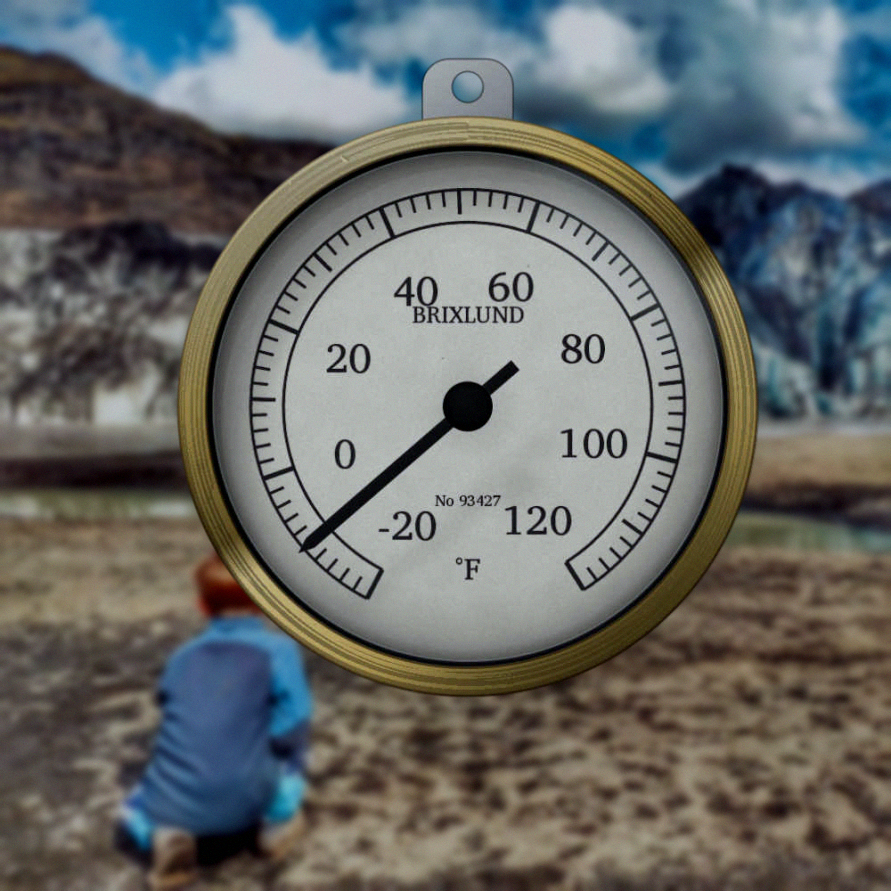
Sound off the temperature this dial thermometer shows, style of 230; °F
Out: -10; °F
